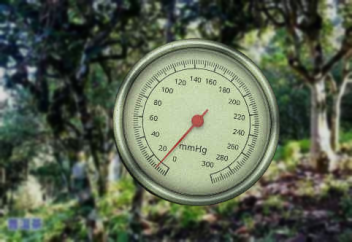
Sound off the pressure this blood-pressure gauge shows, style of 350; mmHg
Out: 10; mmHg
